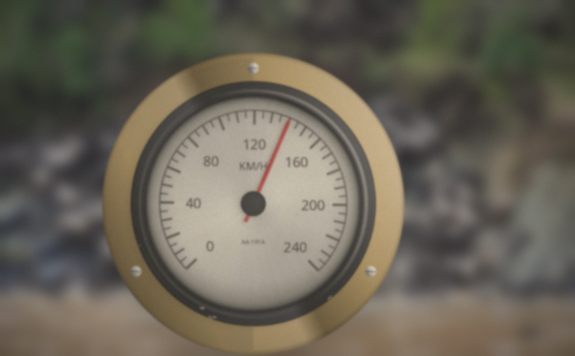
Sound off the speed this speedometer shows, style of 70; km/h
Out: 140; km/h
